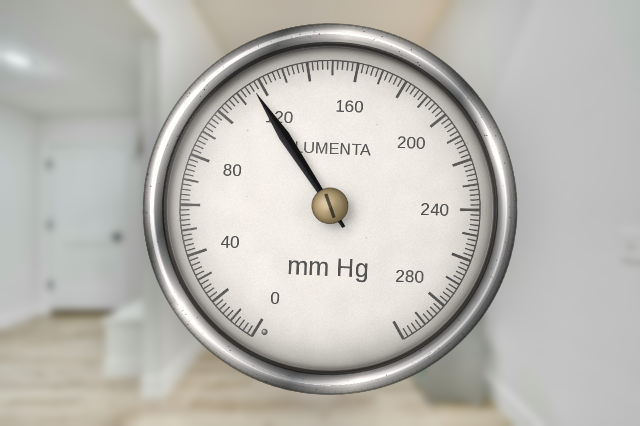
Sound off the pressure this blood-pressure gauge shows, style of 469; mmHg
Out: 116; mmHg
